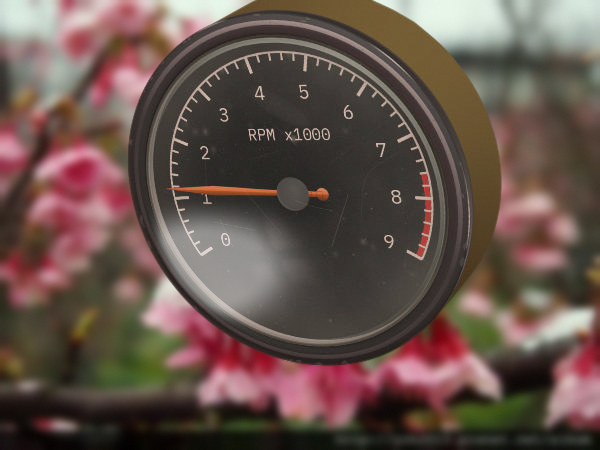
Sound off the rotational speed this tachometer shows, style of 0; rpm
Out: 1200; rpm
